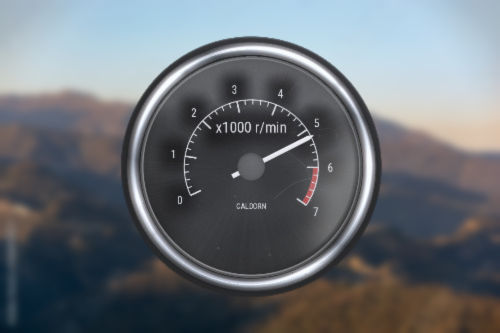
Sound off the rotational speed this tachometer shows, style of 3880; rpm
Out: 5200; rpm
